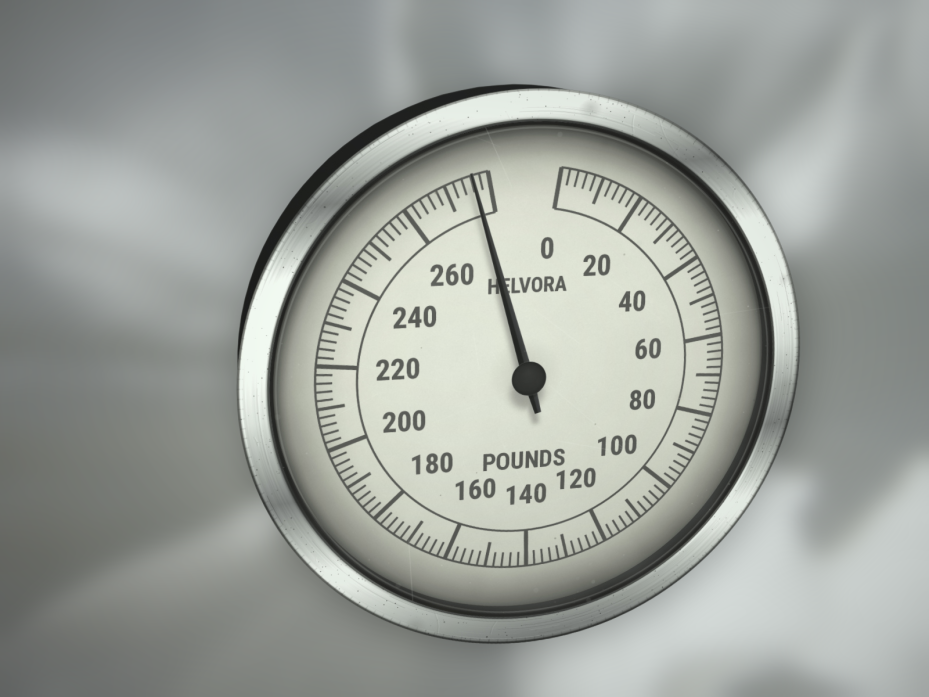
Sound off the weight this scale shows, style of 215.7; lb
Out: 276; lb
